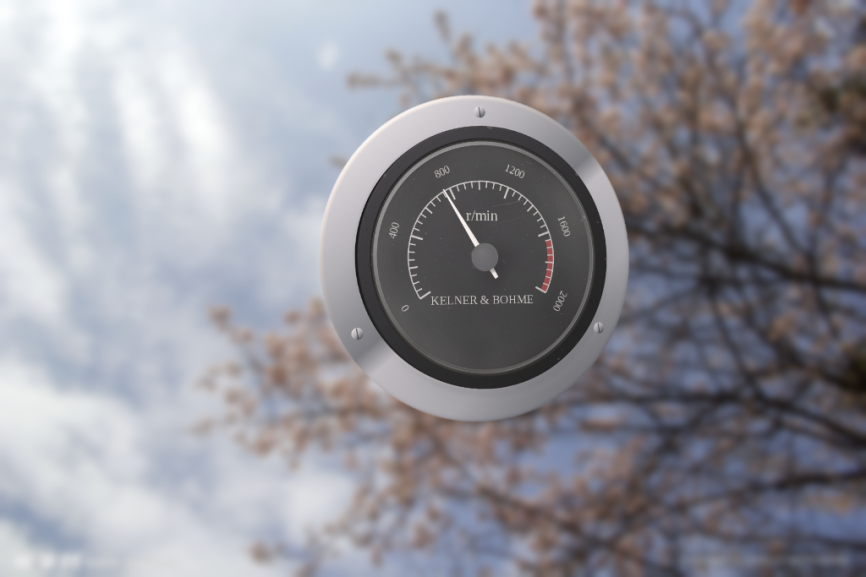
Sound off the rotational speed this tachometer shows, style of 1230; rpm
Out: 750; rpm
